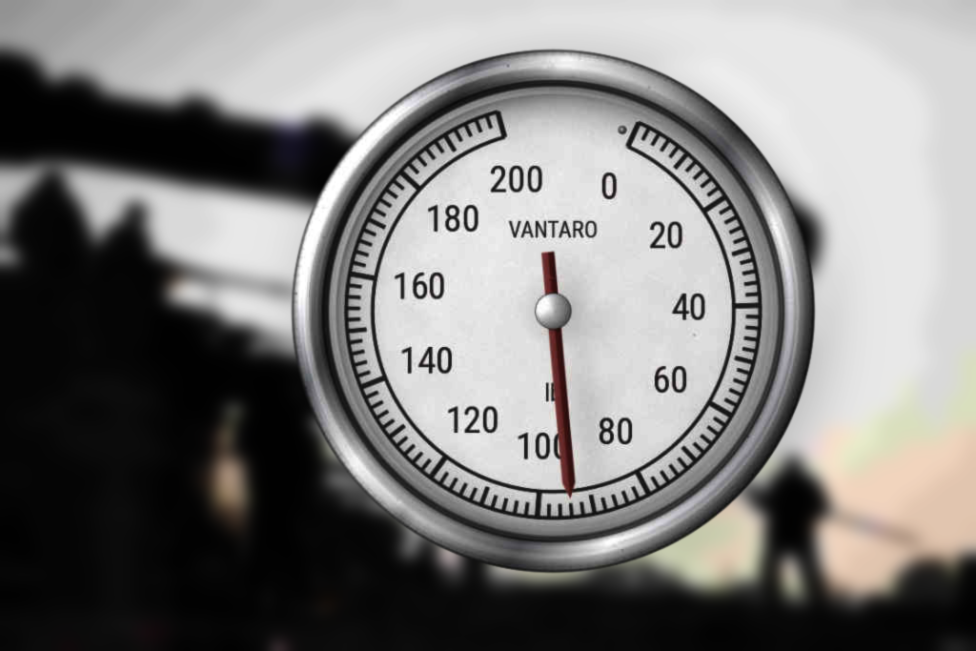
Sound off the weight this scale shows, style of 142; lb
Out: 94; lb
